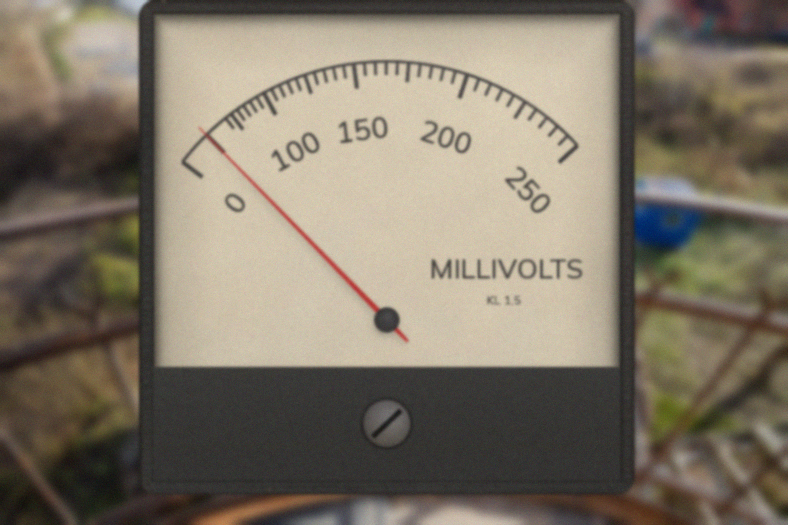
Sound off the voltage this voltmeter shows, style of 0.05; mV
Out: 50; mV
